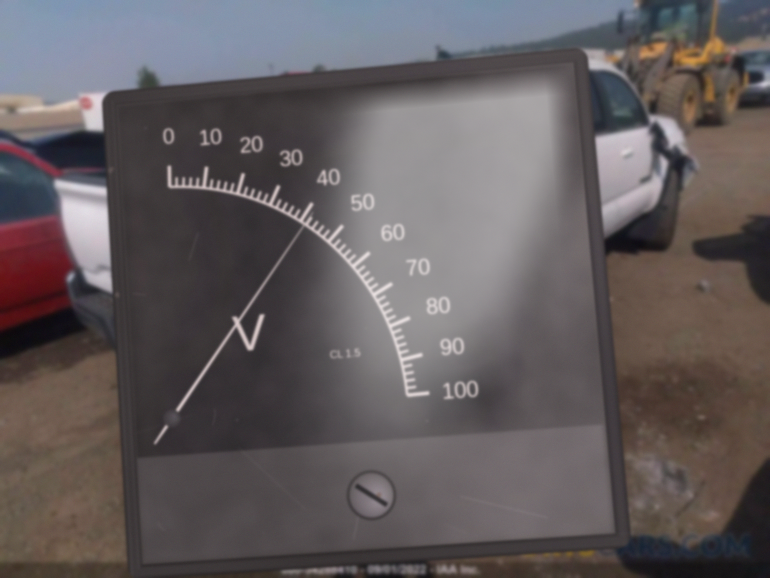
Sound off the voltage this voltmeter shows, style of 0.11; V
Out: 42; V
